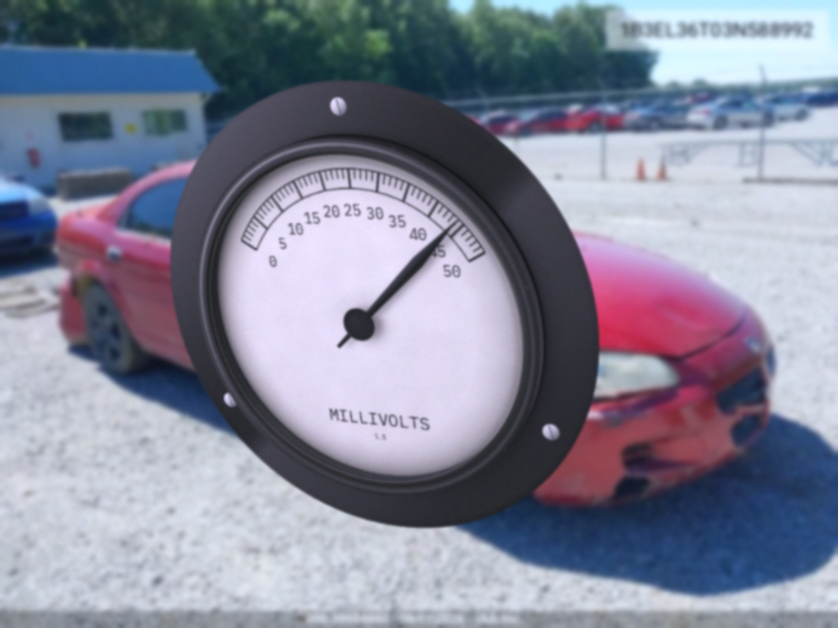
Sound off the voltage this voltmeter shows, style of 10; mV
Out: 44; mV
